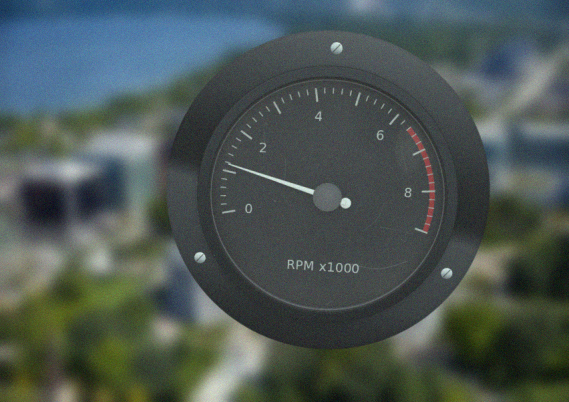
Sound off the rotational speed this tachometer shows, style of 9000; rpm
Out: 1200; rpm
